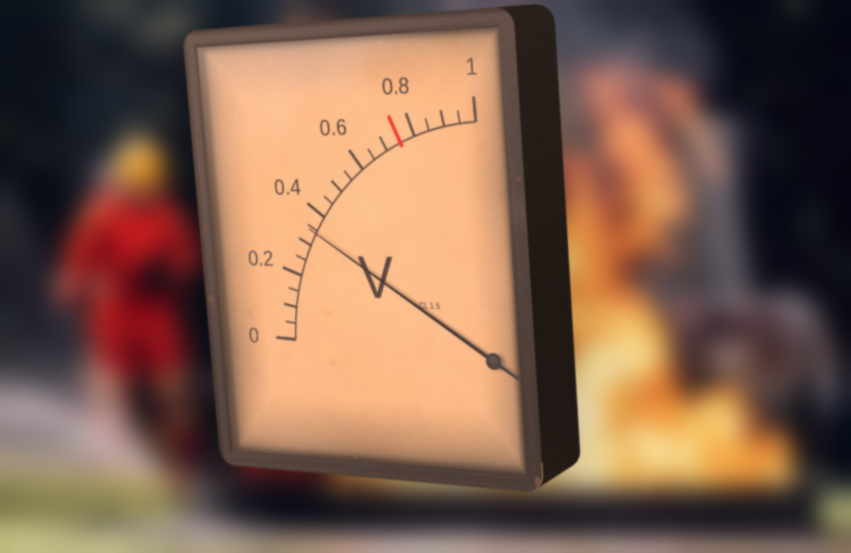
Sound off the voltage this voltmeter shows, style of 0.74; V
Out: 0.35; V
